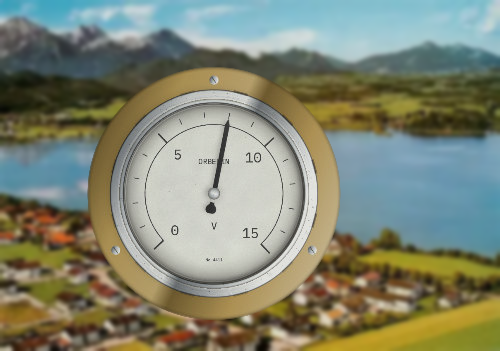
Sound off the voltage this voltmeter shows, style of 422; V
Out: 8; V
